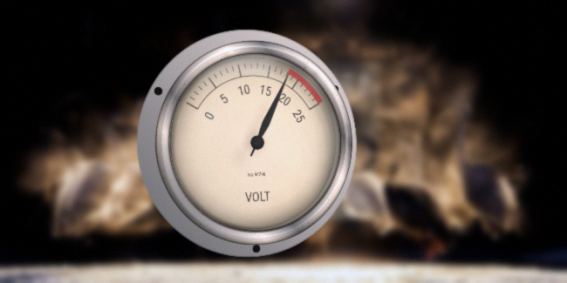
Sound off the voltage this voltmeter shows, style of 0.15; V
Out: 18; V
